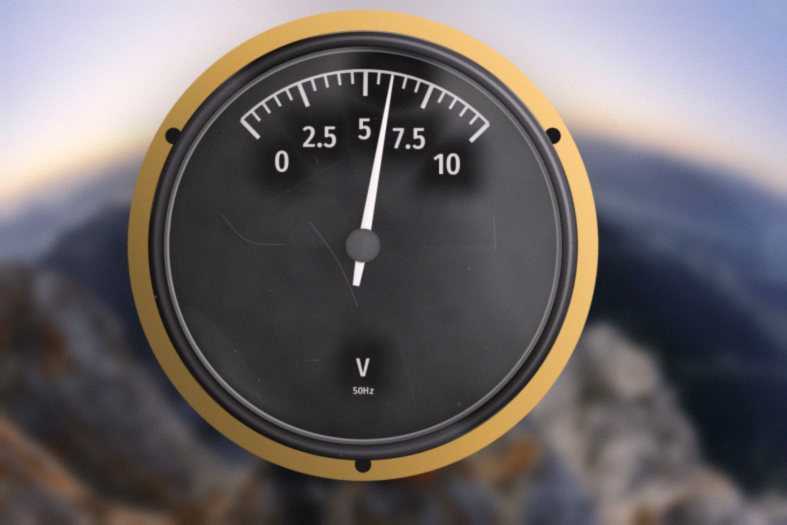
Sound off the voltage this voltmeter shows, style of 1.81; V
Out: 6; V
